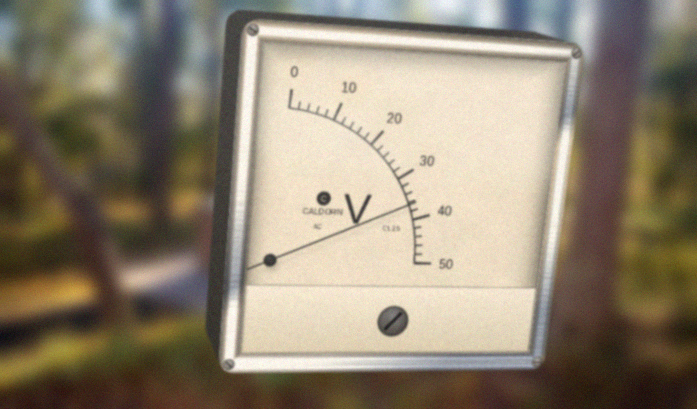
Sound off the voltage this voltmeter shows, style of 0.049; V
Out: 36; V
